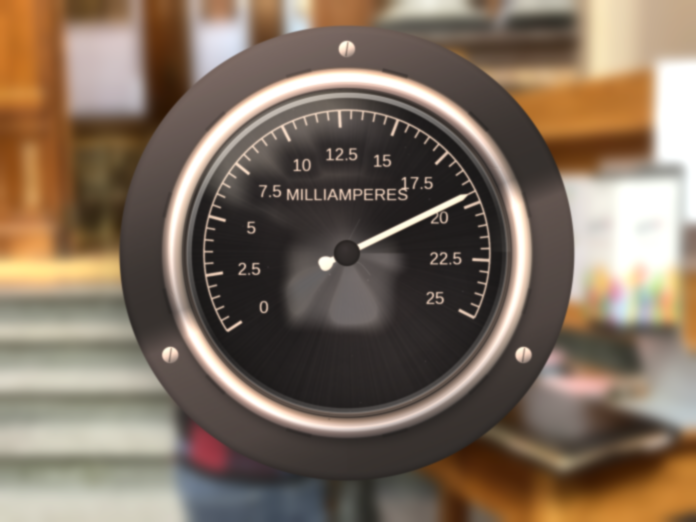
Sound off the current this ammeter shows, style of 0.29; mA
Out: 19.5; mA
